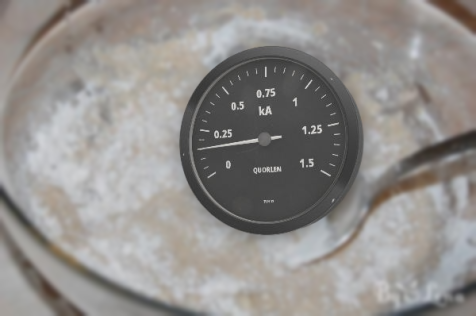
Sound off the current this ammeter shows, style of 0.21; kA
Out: 0.15; kA
